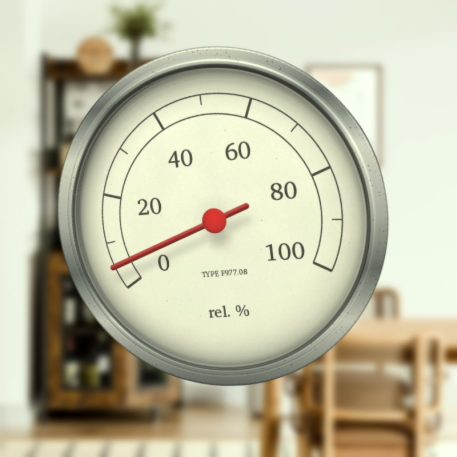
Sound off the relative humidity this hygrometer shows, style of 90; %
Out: 5; %
